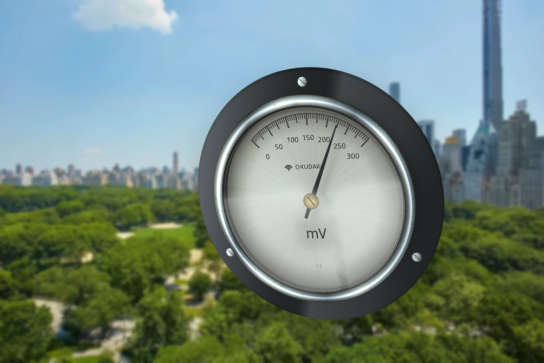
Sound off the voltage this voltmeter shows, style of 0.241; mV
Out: 225; mV
